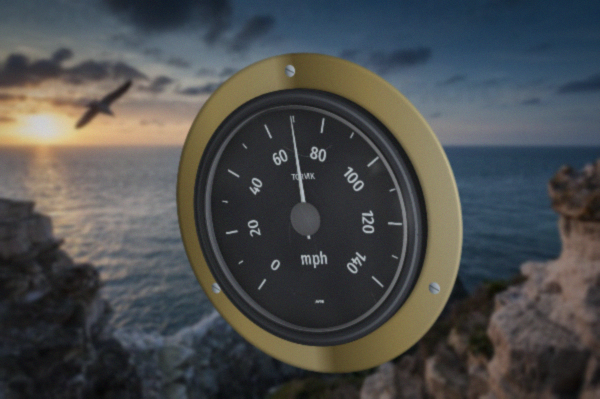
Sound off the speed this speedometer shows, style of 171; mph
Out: 70; mph
